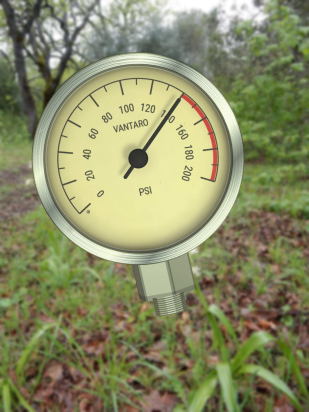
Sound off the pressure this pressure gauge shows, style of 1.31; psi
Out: 140; psi
